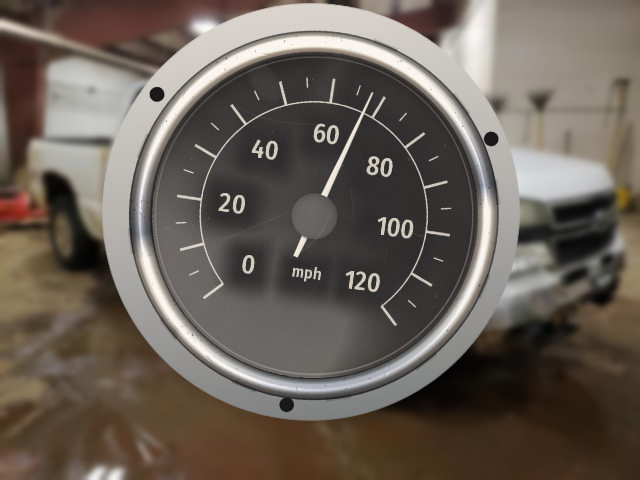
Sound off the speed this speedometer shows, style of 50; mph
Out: 67.5; mph
